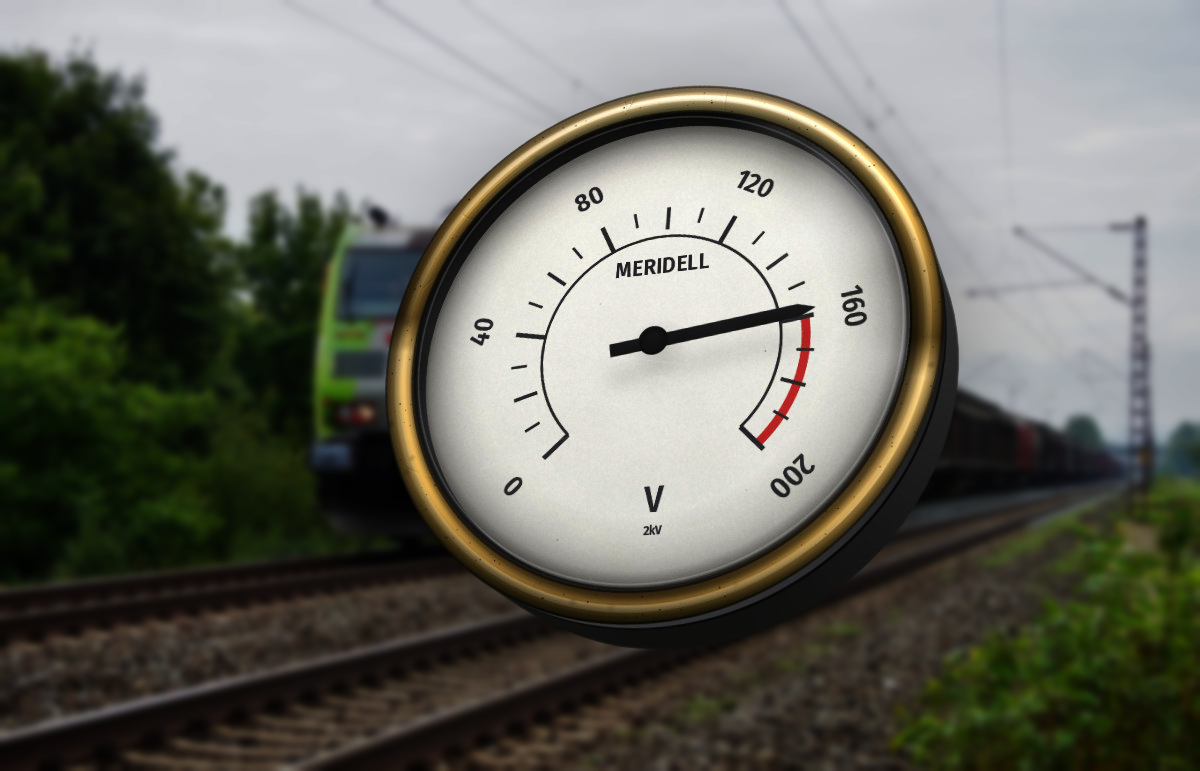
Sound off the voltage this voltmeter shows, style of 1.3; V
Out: 160; V
